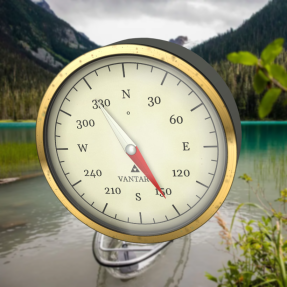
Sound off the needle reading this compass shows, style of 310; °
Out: 150; °
